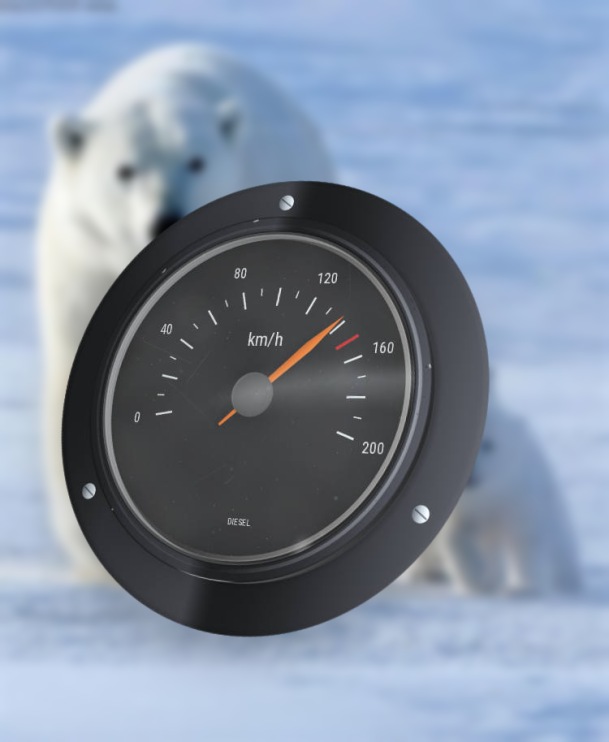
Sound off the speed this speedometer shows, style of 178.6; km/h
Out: 140; km/h
